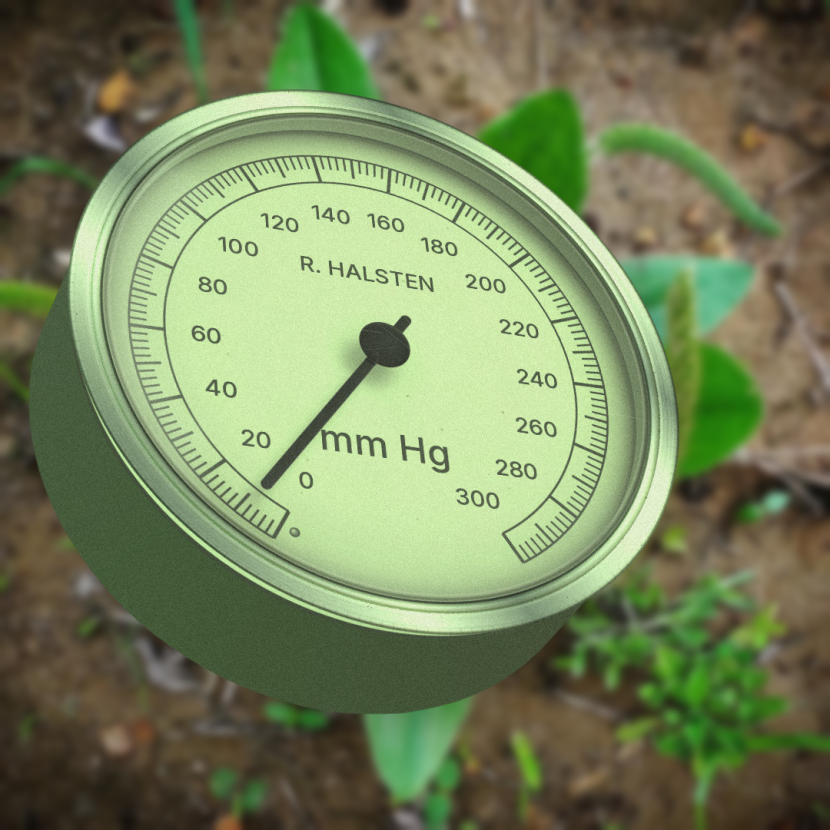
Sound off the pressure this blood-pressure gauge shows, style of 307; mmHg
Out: 8; mmHg
